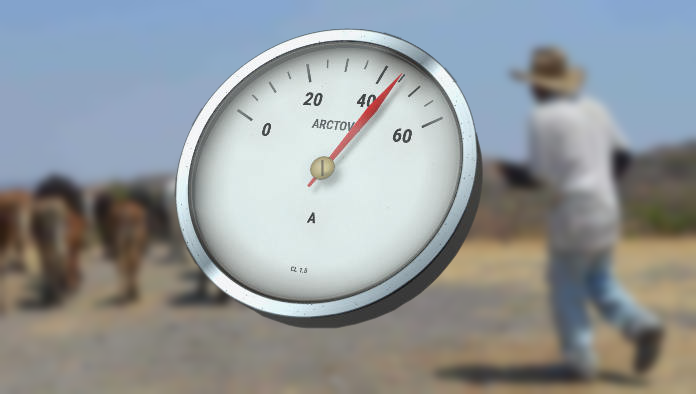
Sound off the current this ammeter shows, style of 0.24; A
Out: 45; A
